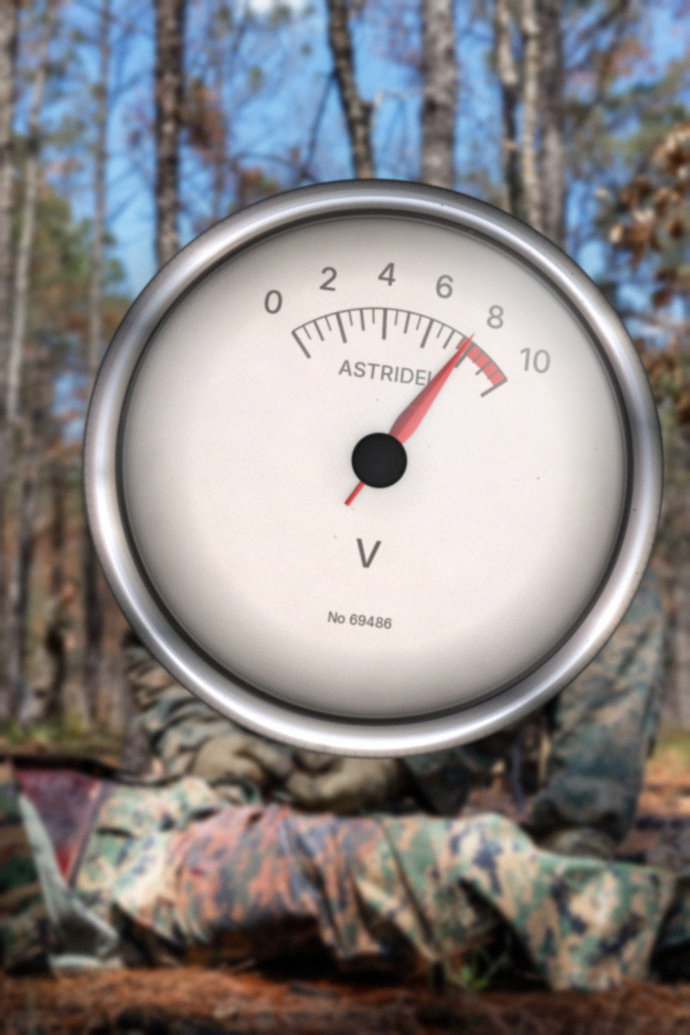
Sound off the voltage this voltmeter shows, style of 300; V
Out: 7.75; V
